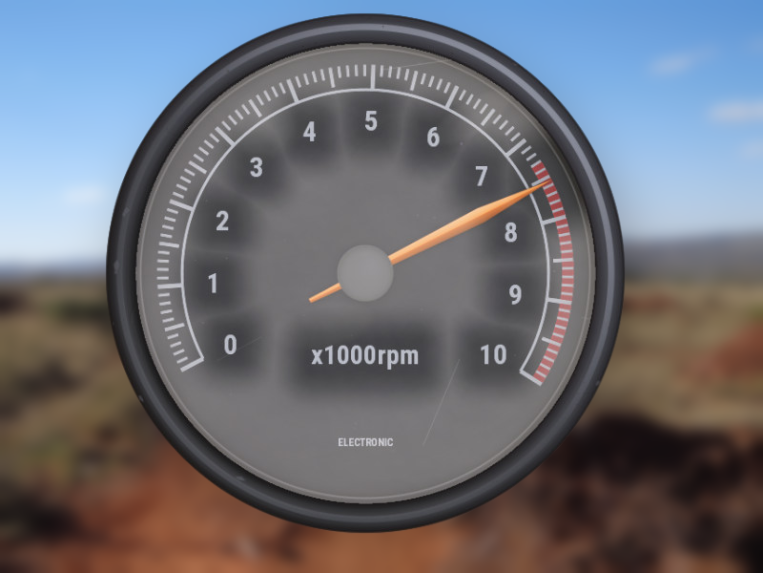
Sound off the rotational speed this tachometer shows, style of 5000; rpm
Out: 7550; rpm
